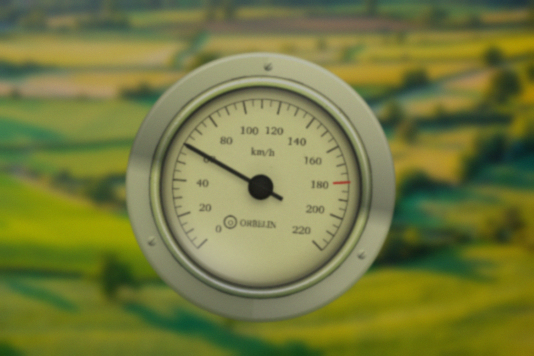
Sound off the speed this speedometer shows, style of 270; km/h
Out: 60; km/h
